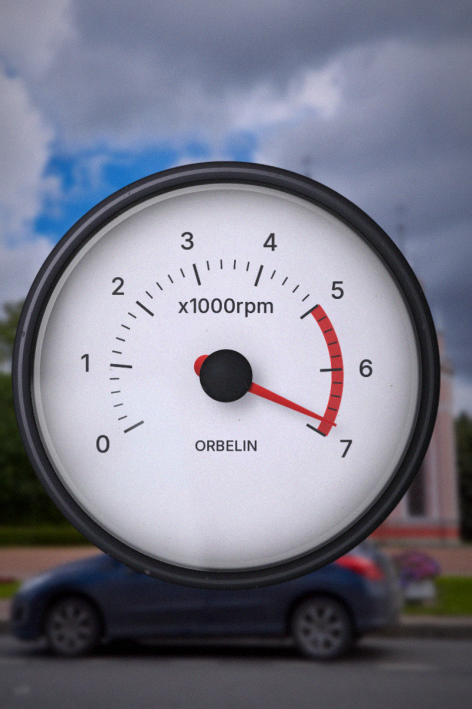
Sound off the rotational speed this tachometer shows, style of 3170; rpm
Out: 6800; rpm
